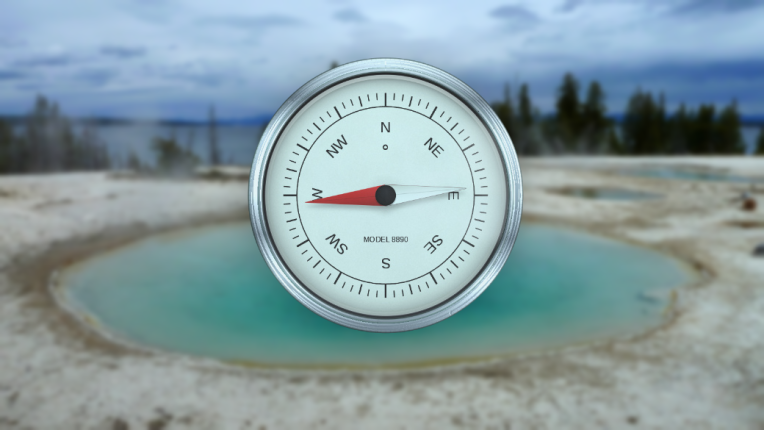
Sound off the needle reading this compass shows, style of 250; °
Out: 265; °
